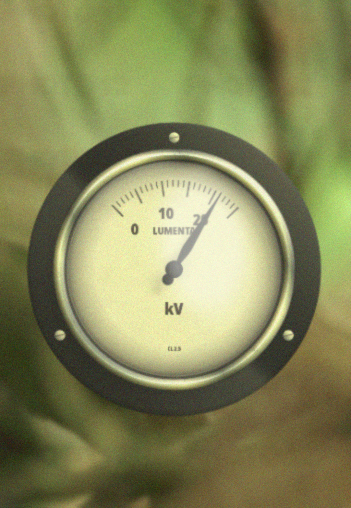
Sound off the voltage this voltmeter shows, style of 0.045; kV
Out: 21; kV
